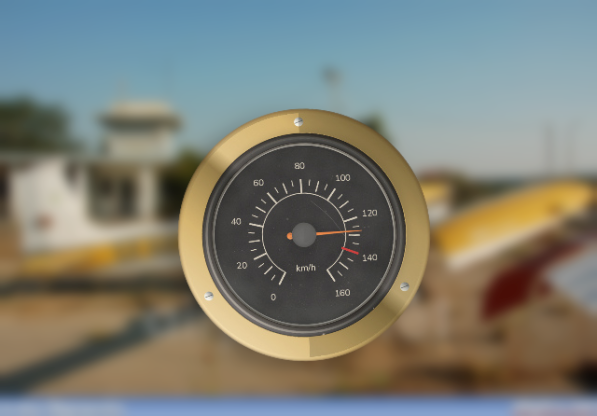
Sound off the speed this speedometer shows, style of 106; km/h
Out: 127.5; km/h
